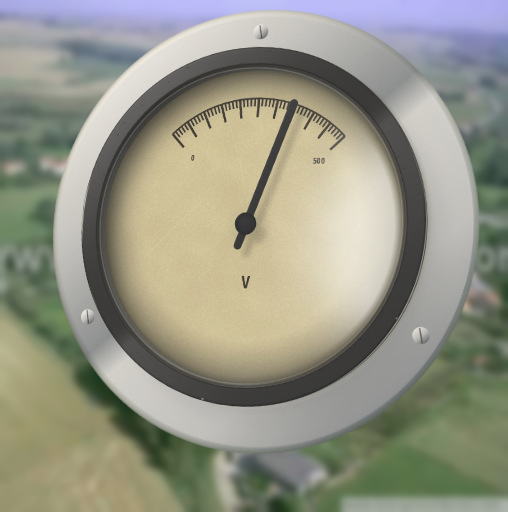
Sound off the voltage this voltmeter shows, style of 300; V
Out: 350; V
